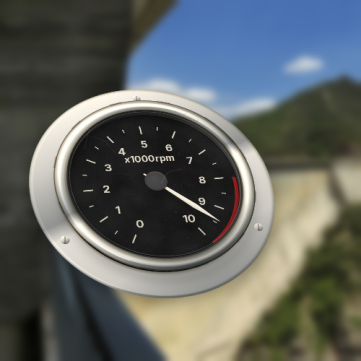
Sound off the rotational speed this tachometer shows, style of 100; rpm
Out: 9500; rpm
